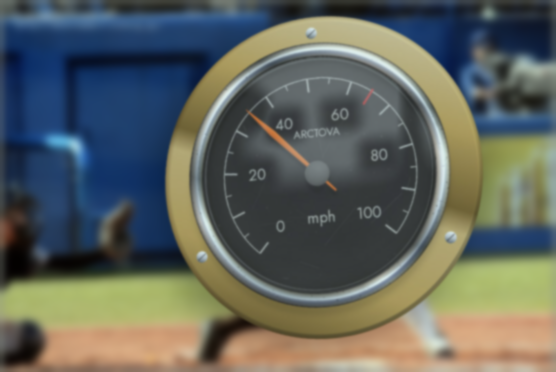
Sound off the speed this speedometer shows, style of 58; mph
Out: 35; mph
